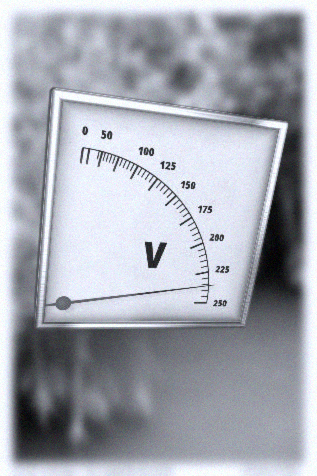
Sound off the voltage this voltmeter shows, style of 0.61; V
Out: 235; V
